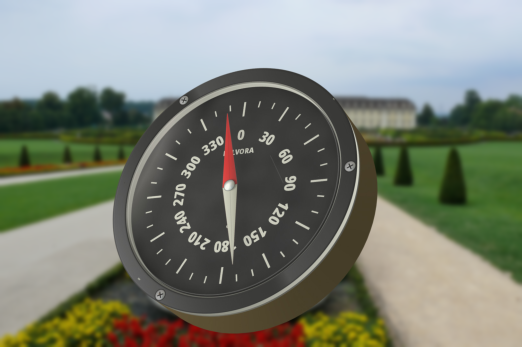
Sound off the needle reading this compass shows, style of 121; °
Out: 350; °
